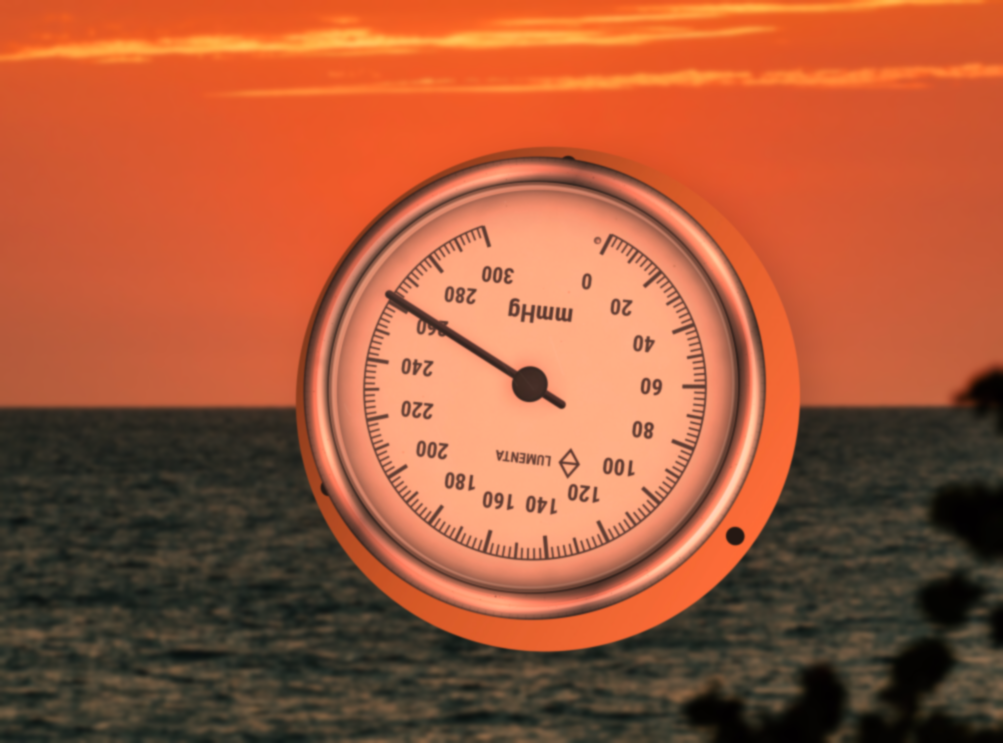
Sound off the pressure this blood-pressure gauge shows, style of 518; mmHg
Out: 262; mmHg
